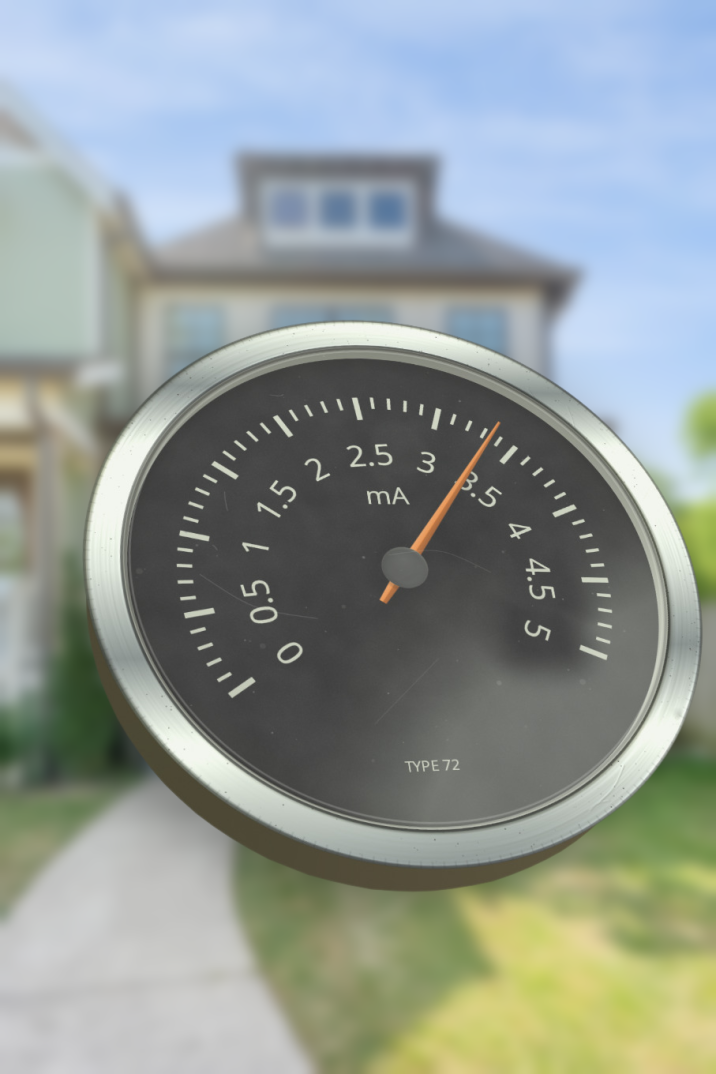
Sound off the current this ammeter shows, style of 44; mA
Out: 3.35; mA
